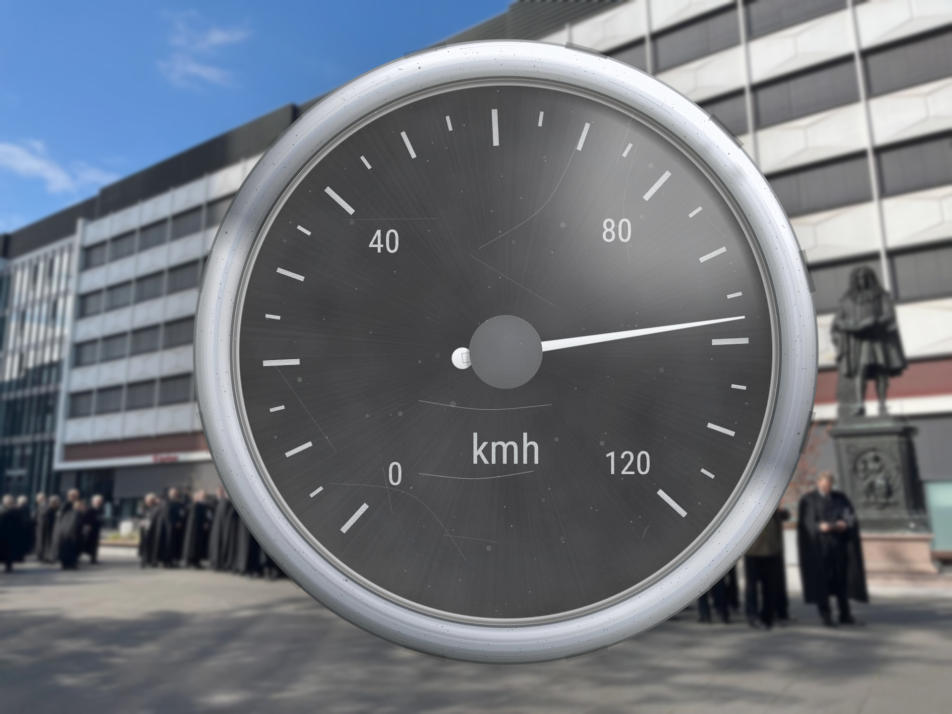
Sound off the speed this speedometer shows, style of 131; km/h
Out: 97.5; km/h
